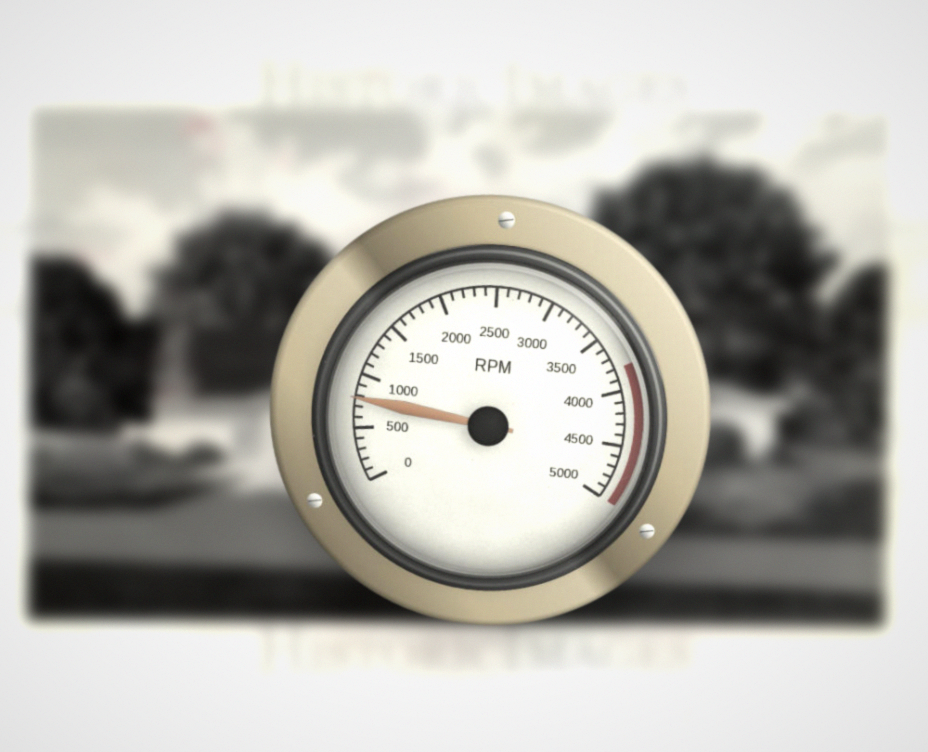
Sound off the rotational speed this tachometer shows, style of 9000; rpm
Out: 800; rpm
